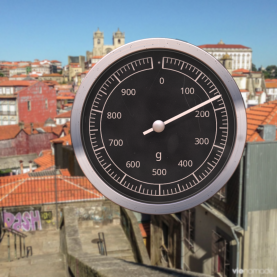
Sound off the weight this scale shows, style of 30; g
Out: 170; g
